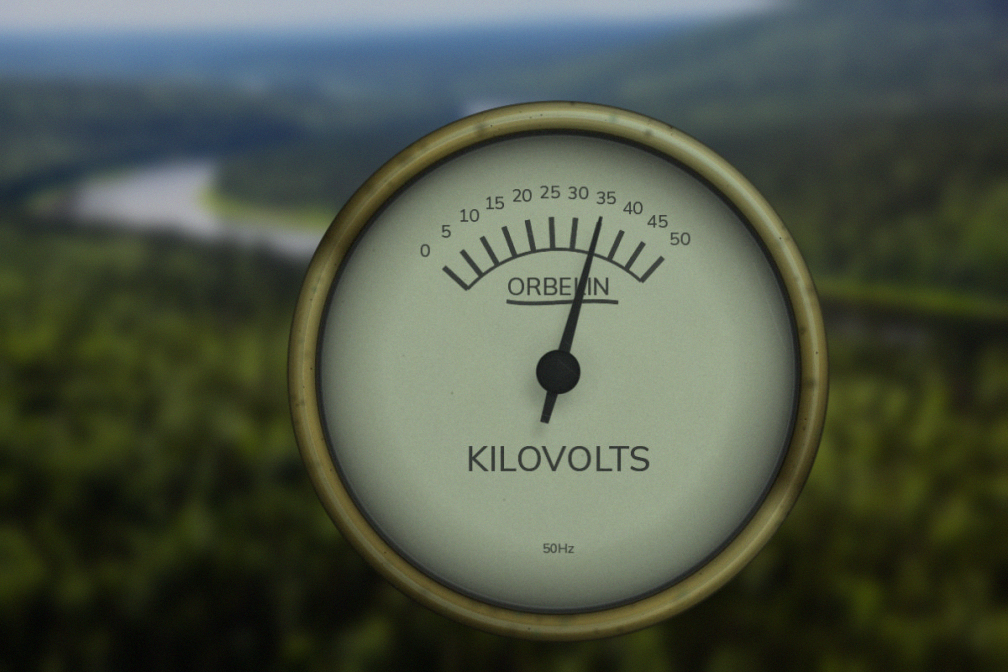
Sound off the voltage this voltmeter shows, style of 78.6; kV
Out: 35; kV
